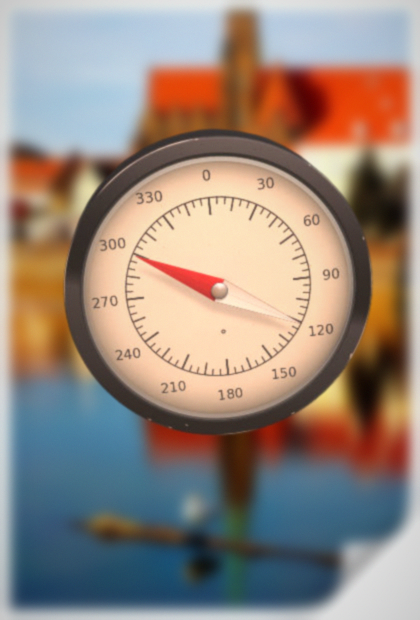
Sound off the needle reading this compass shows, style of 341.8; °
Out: 300; °
